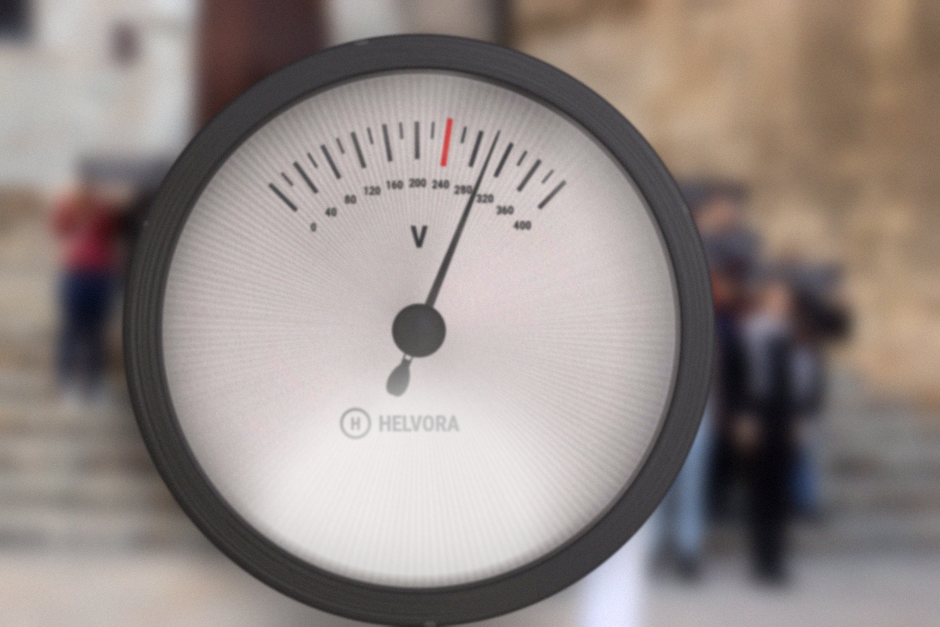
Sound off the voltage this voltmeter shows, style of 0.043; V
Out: 300; V
